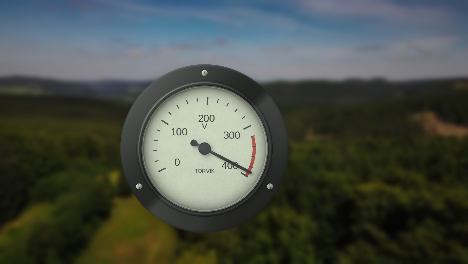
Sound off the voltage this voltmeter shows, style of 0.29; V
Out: 390; V
